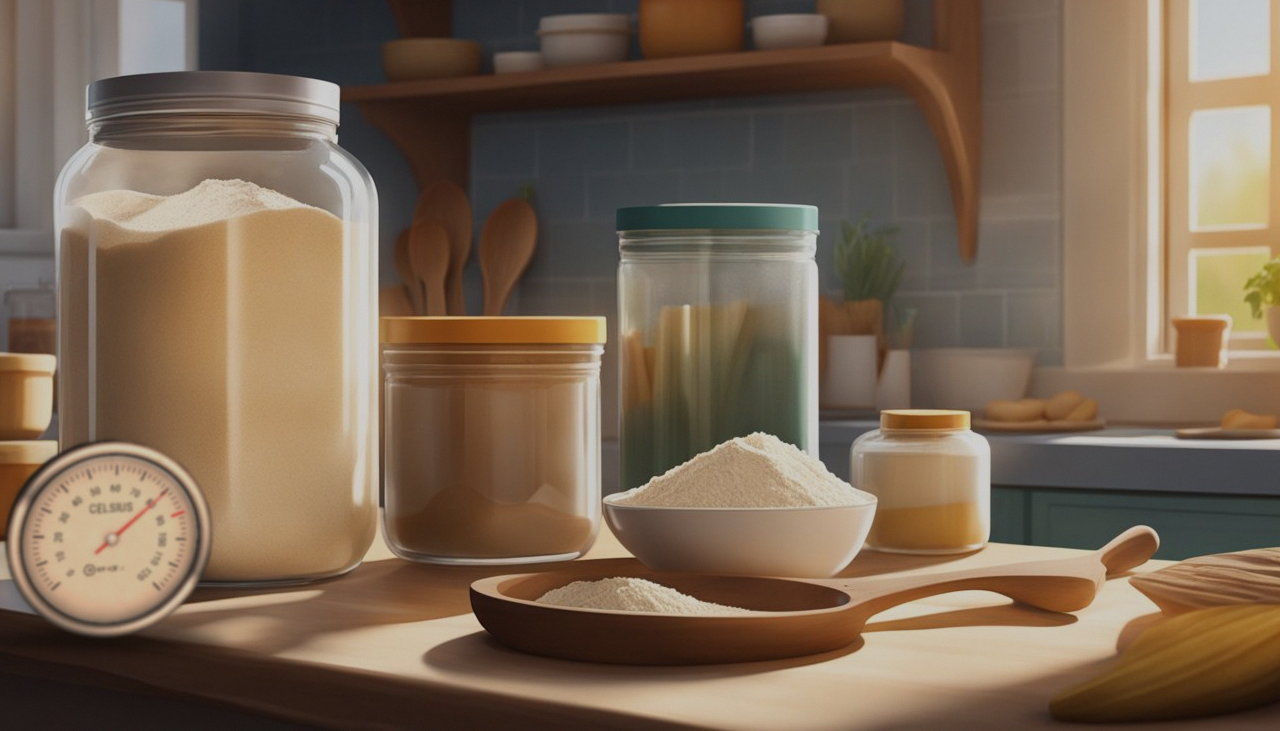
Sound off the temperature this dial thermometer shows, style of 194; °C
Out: 80; °C
